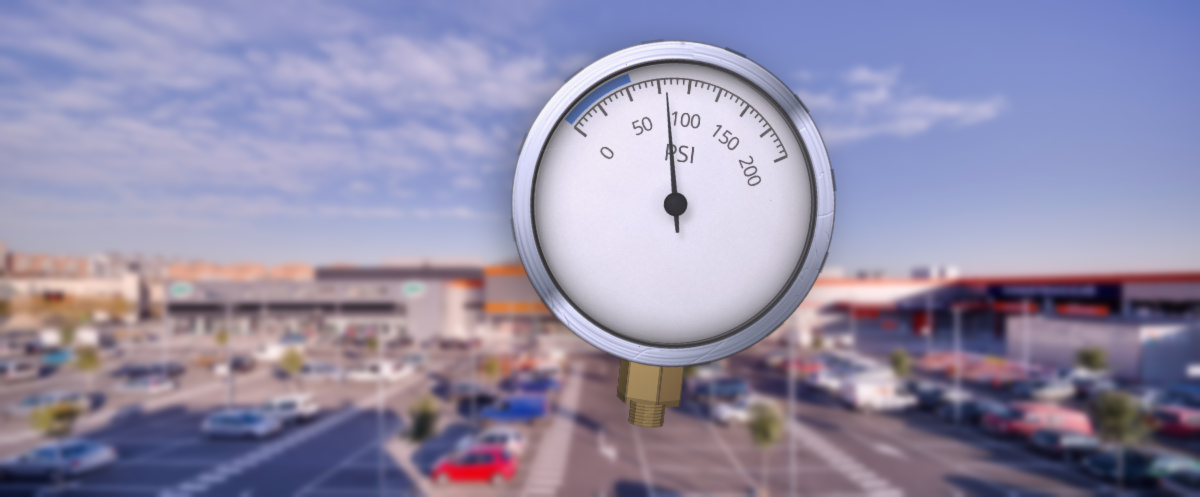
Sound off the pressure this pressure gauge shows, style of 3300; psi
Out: 80; psi
